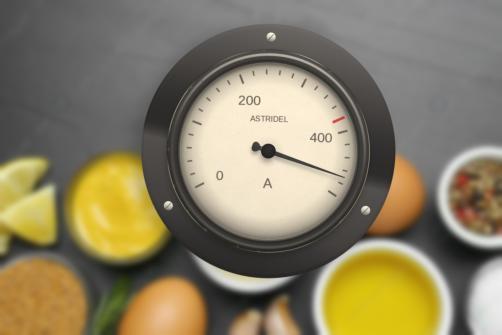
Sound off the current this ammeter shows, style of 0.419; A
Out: 470; A
